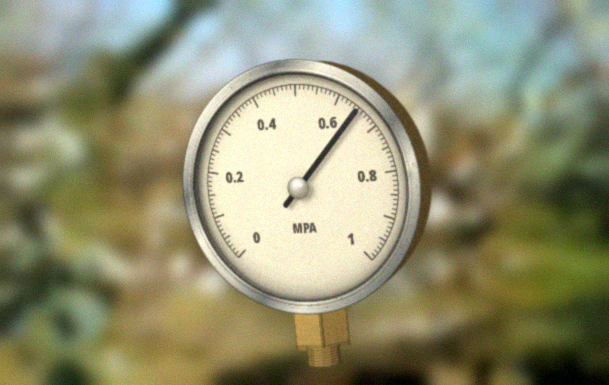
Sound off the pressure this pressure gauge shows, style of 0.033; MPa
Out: 0.65; MPa
